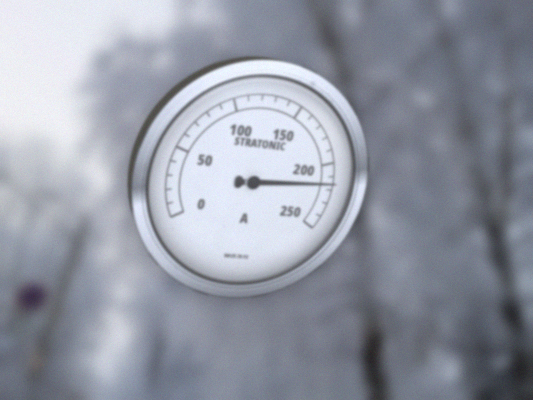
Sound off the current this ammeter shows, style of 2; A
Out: 215; A
